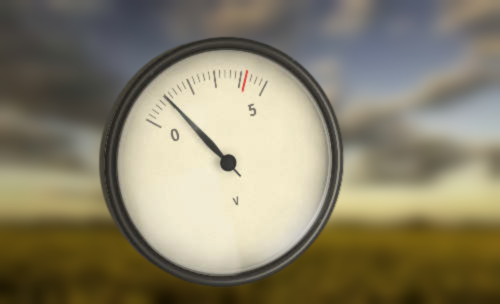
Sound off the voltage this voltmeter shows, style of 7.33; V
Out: 1; V
